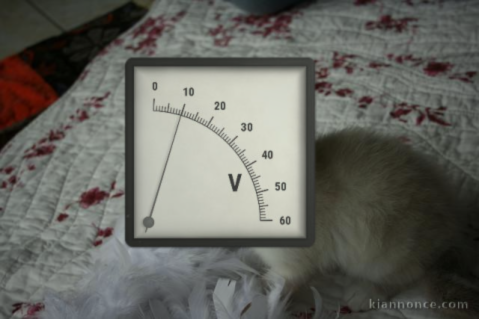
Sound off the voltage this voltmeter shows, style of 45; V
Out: 10; V
